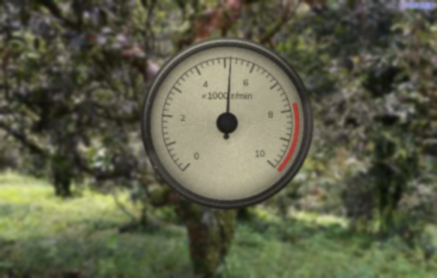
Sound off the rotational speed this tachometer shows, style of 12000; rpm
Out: 5200; rpm
